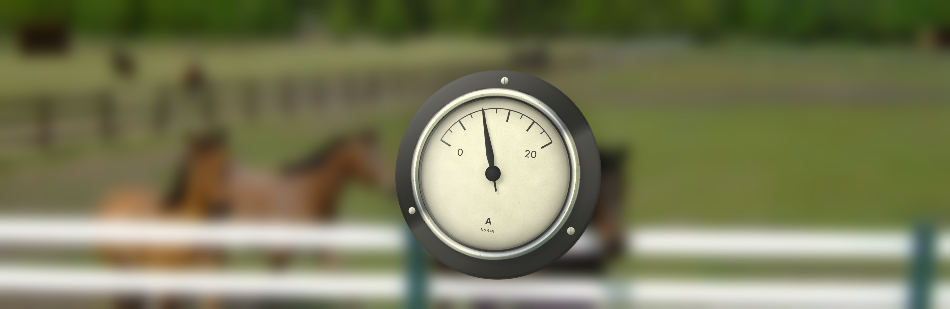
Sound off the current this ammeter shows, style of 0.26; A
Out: 8; A
